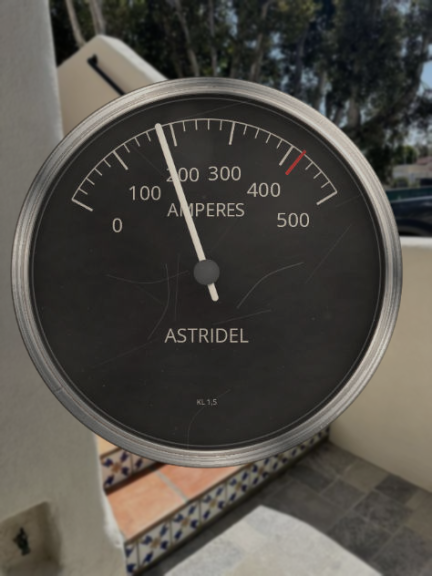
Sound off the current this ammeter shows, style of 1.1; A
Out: 180; A
